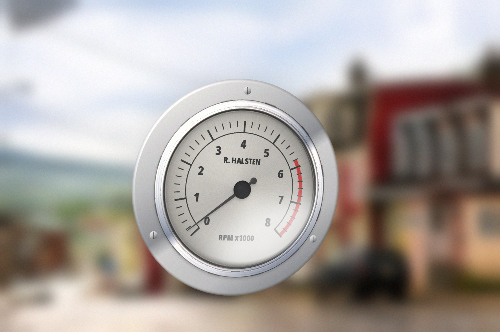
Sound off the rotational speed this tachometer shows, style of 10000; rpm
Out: 200; rpm
